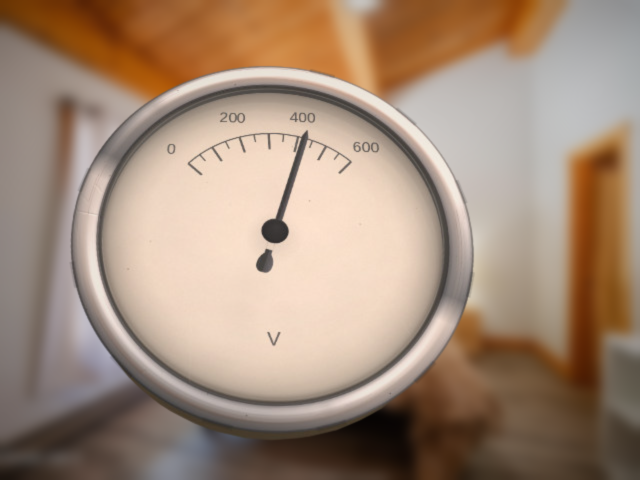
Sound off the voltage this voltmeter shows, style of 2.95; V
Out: 425; V
